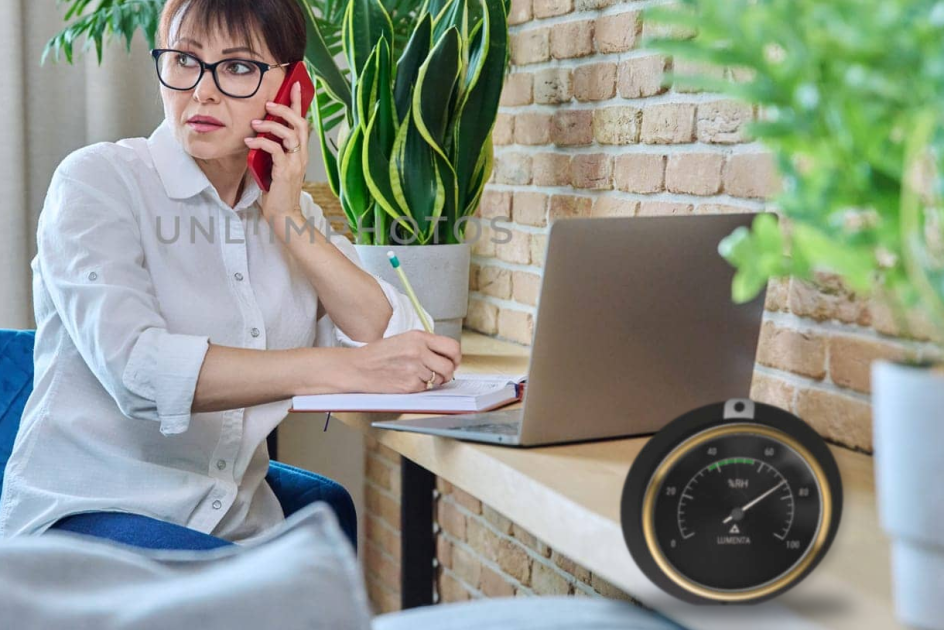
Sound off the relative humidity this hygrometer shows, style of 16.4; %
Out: 72; %
